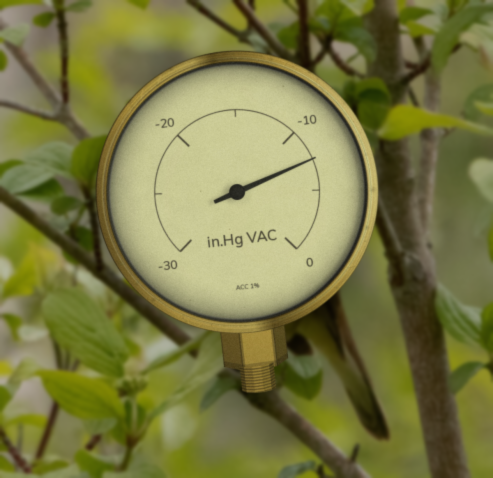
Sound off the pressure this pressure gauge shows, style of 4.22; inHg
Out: -7.5; inHg
